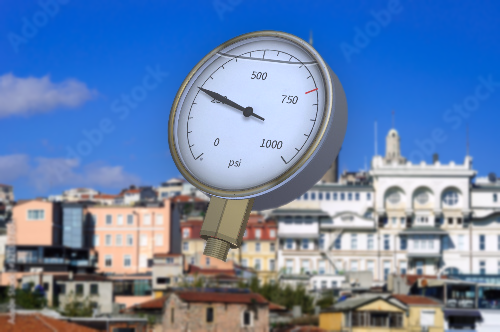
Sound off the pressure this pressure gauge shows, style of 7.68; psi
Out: 250; psi
